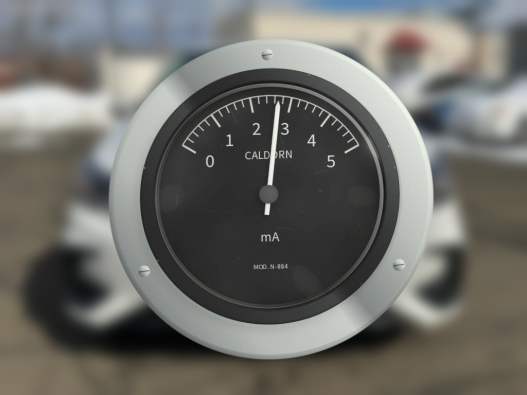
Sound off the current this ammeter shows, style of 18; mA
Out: 2.7; mA
